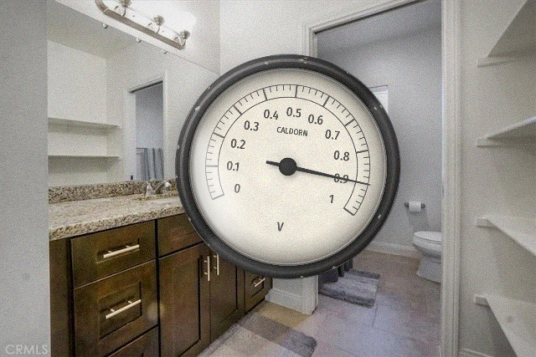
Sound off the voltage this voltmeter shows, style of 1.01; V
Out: 0.9; V
